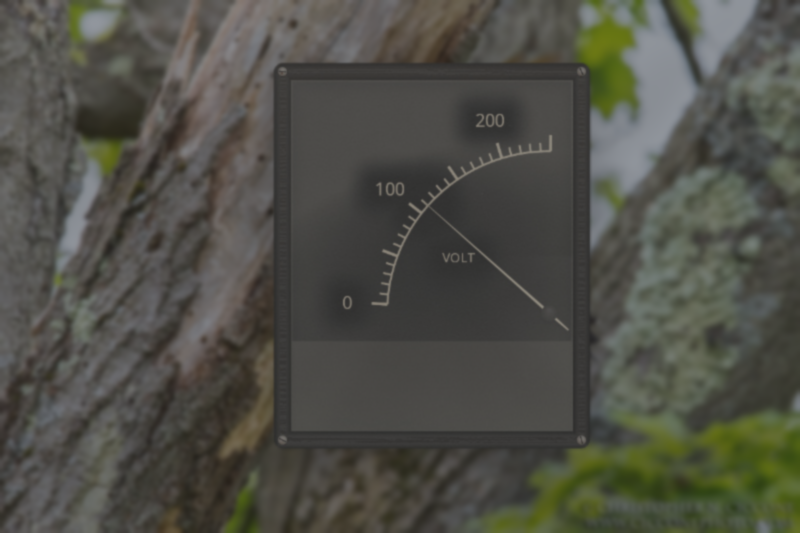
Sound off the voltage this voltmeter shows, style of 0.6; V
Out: 110; V
